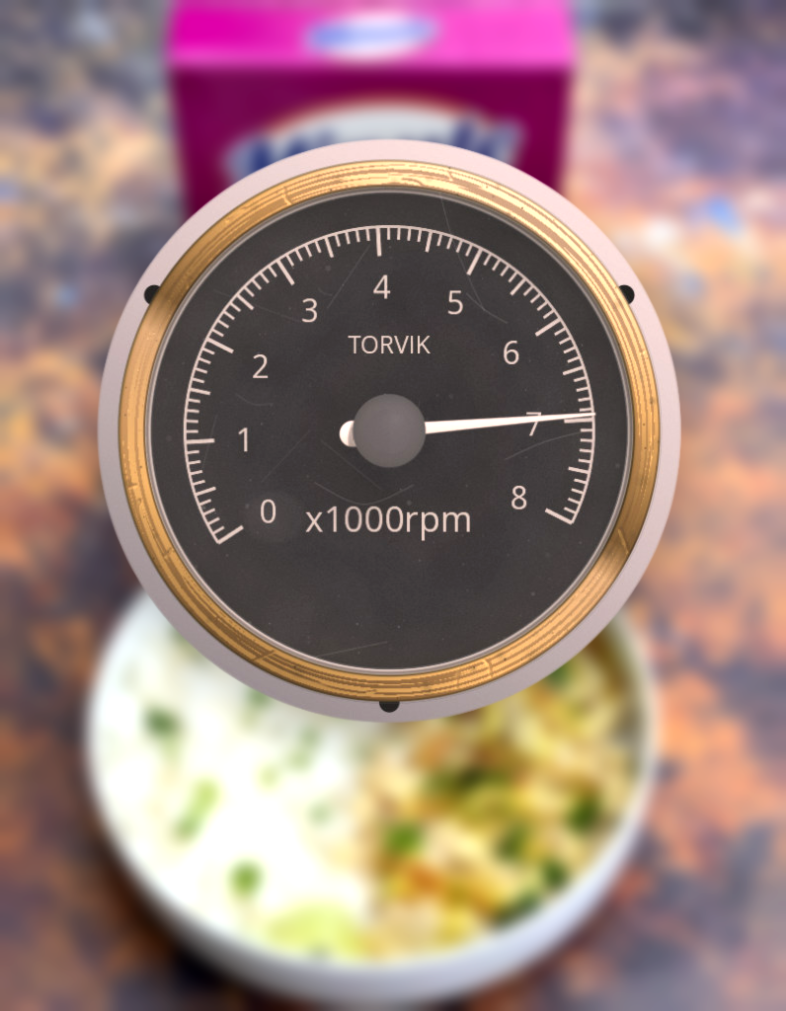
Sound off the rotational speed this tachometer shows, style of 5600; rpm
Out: 6950; rpm
